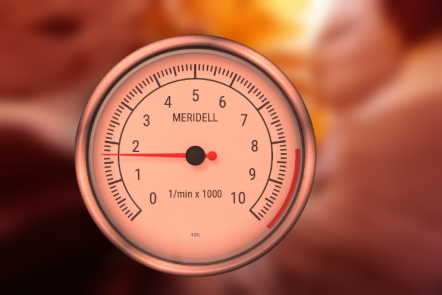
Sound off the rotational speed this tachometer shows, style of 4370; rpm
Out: 1700; rpm
